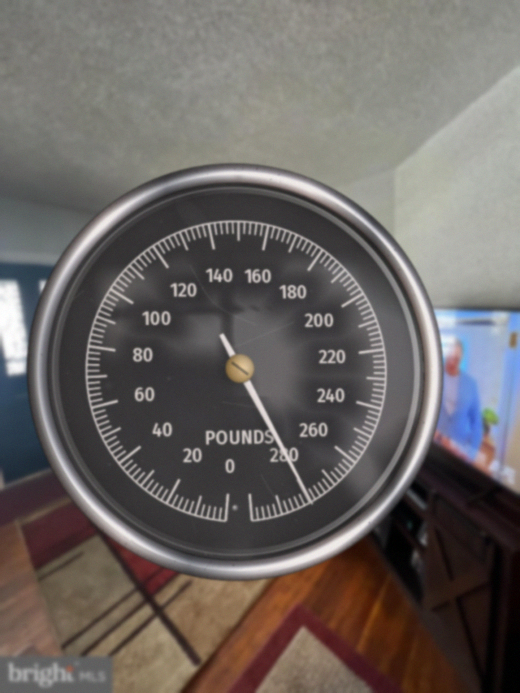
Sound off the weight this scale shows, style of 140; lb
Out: 280; lb
